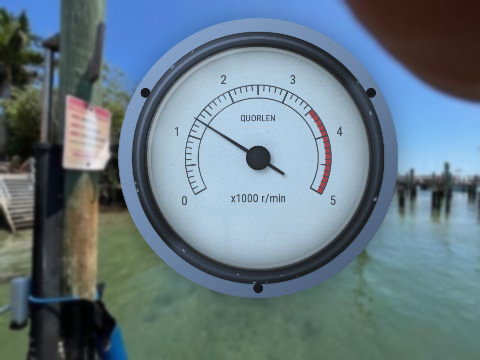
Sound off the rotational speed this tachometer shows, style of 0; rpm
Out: 1300; rpm
